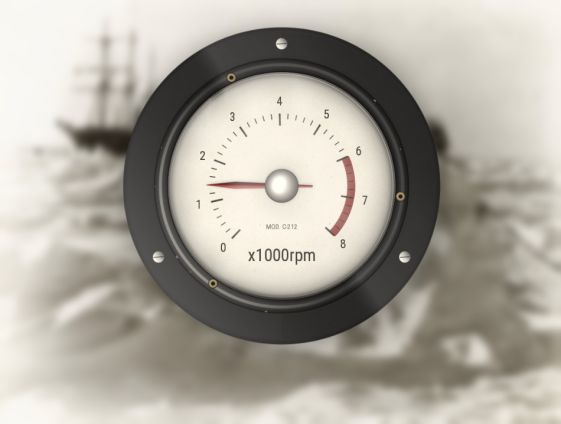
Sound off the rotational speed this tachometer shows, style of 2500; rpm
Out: 1400; rpm
